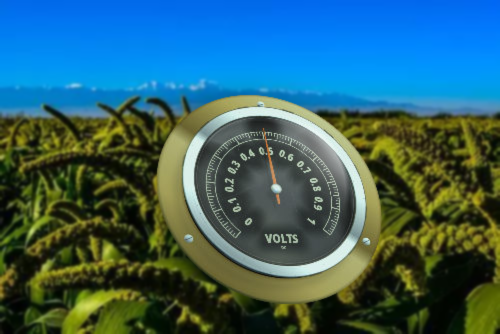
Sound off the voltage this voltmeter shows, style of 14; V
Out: 0.5; V
